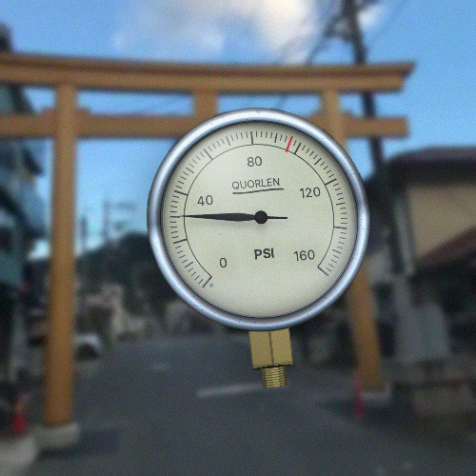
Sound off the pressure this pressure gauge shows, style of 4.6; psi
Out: 30; psi
